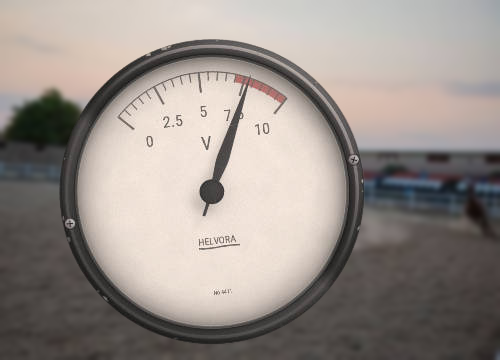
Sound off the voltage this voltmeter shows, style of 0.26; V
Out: 7.75; V
